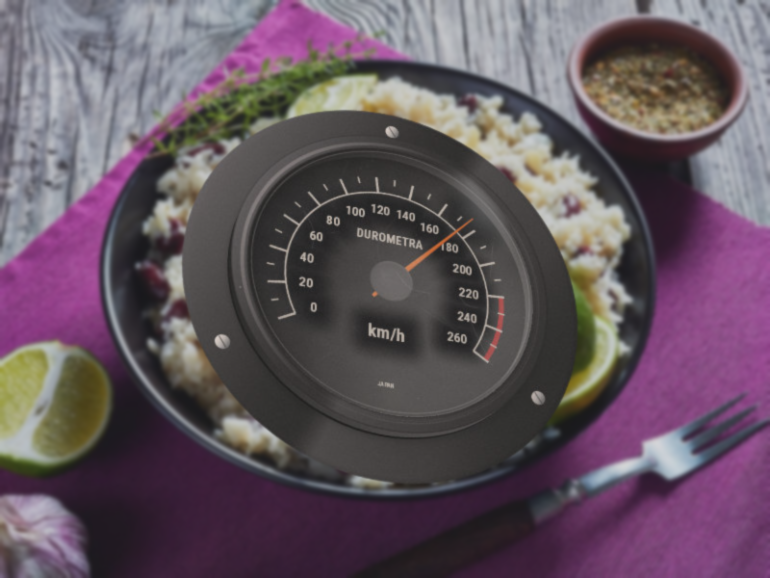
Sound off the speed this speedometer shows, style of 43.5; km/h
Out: 175; km/h
